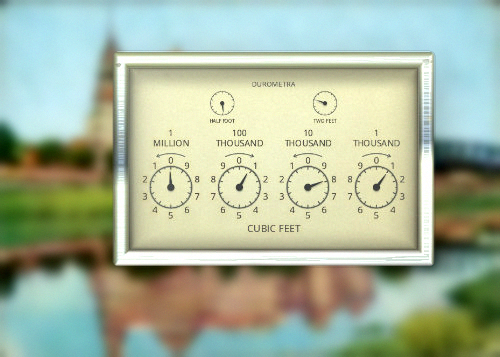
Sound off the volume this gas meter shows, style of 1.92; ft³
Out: 8100; ft³
